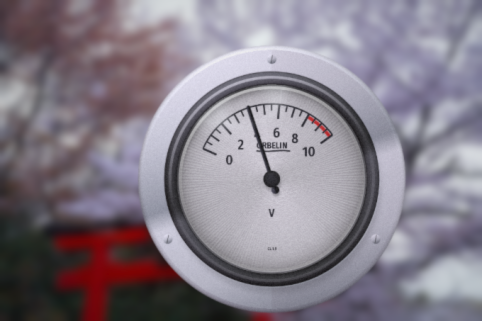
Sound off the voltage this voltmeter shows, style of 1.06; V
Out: 4; V
